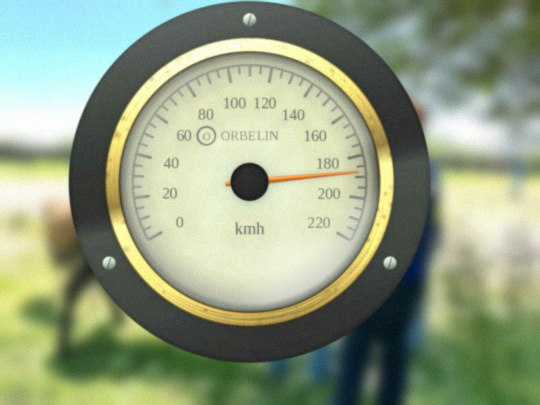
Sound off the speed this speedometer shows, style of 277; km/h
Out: 187.5; km/h
